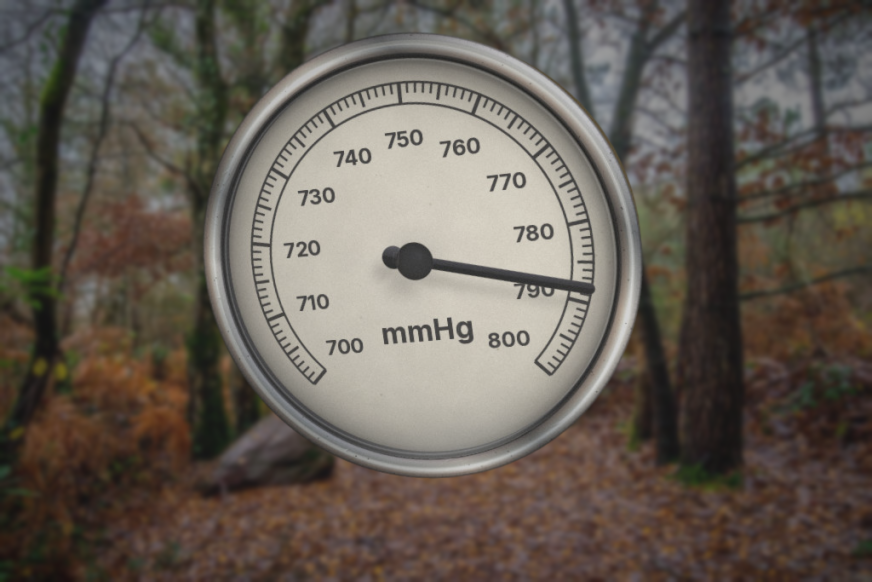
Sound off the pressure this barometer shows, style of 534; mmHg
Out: 788; mmHg
